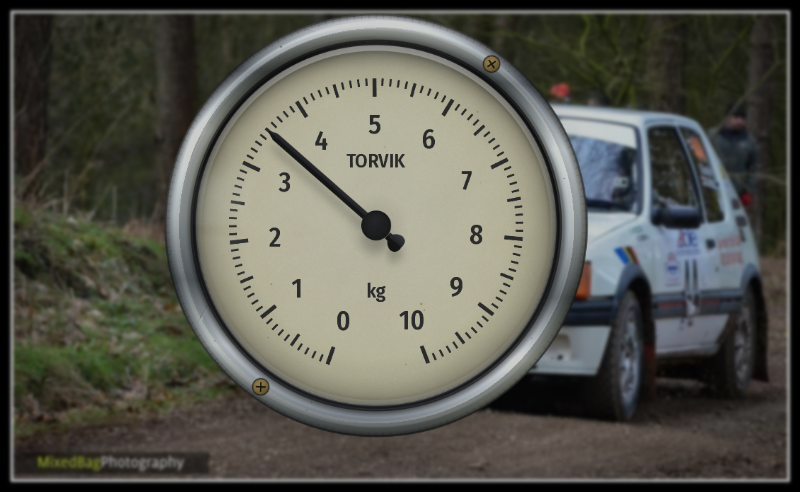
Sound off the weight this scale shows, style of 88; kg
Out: 3.5; kg
